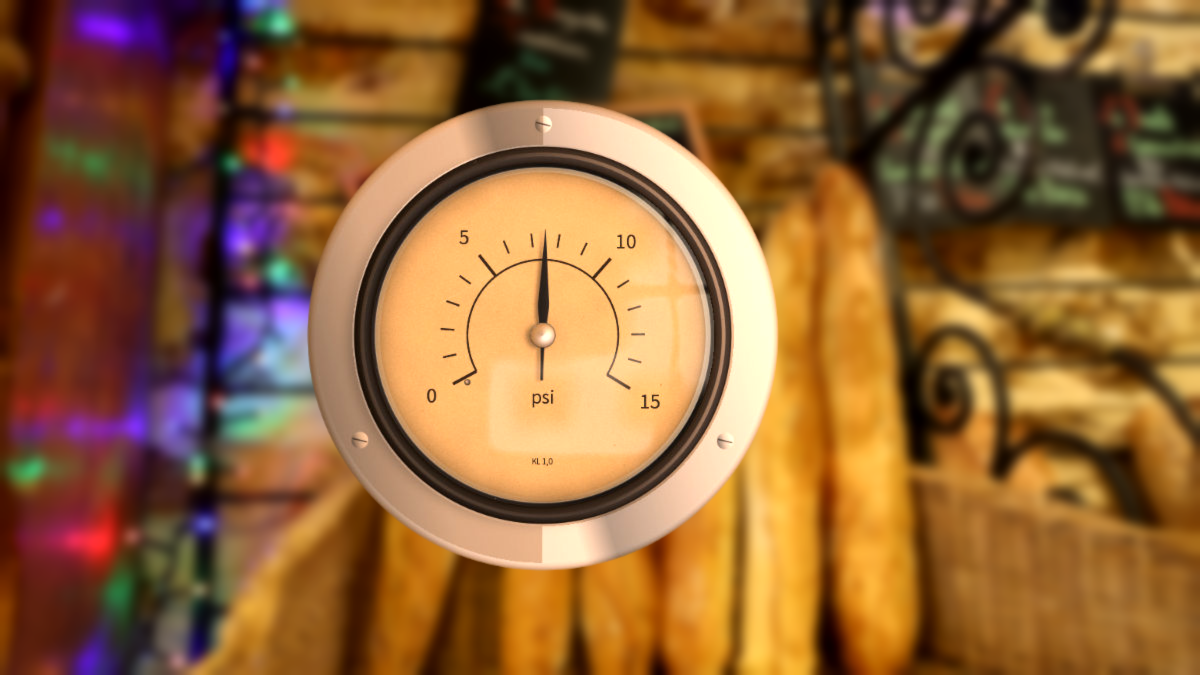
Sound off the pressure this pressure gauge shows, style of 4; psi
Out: 7.5; psi
